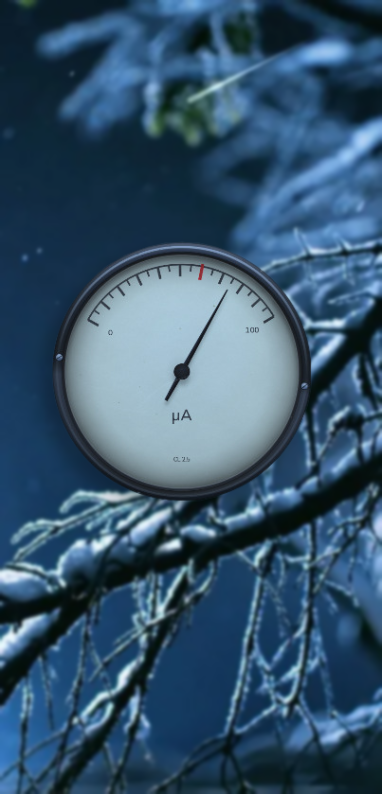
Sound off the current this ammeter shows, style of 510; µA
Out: 75; µA
